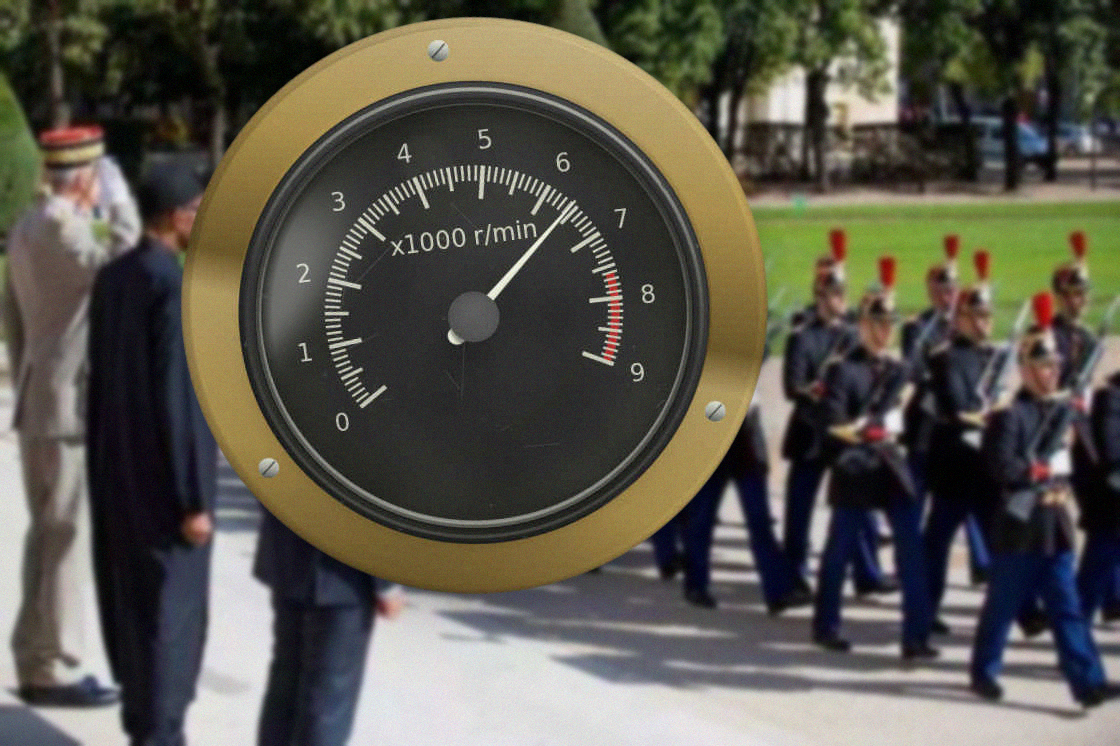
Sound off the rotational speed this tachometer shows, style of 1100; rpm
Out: 6400; rpm
